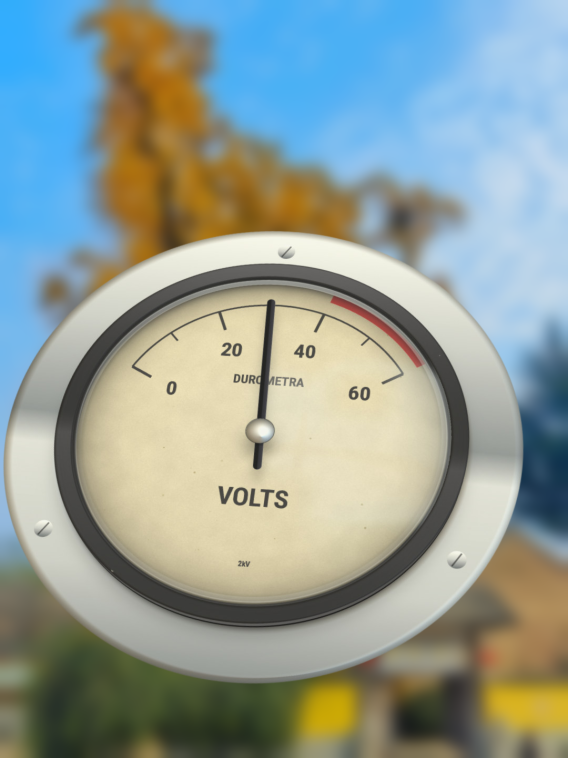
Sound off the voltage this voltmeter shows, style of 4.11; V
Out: 30; V
